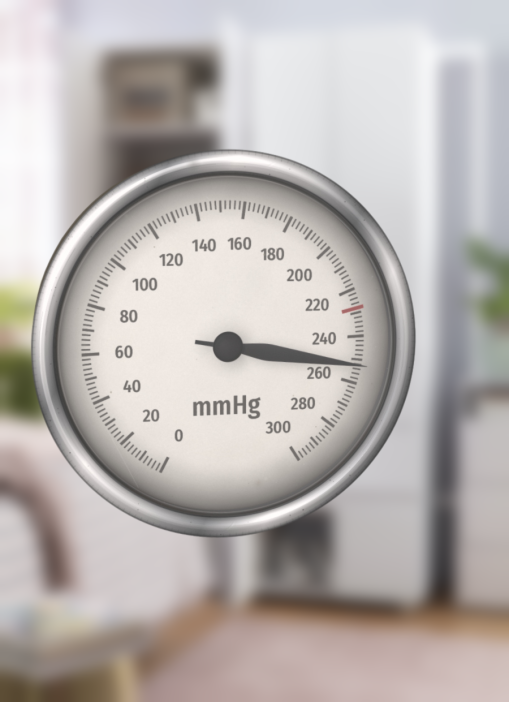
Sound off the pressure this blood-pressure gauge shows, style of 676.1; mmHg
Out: 252; mmHg
